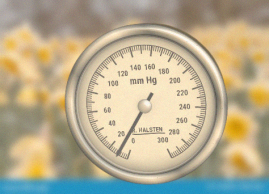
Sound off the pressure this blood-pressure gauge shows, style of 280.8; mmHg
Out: 10; mmHg
